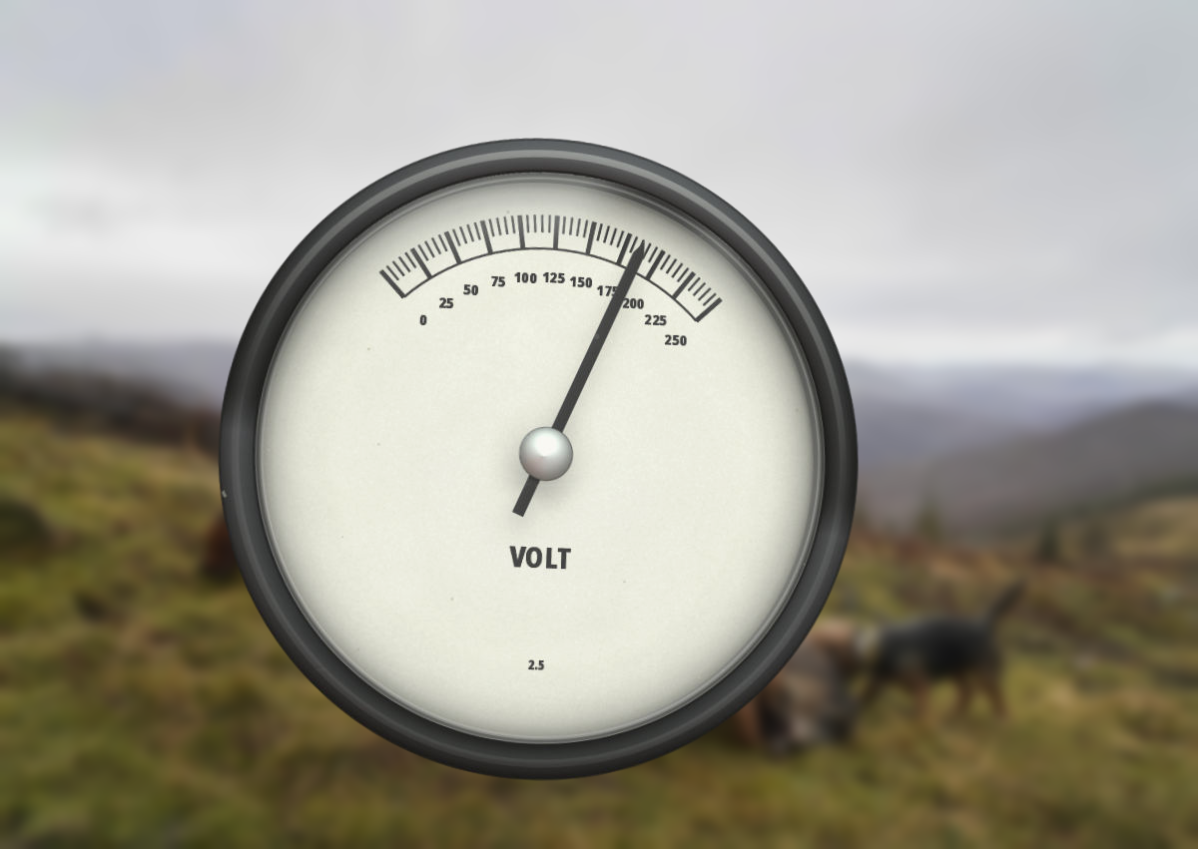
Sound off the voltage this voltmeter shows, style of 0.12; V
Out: 185; V
